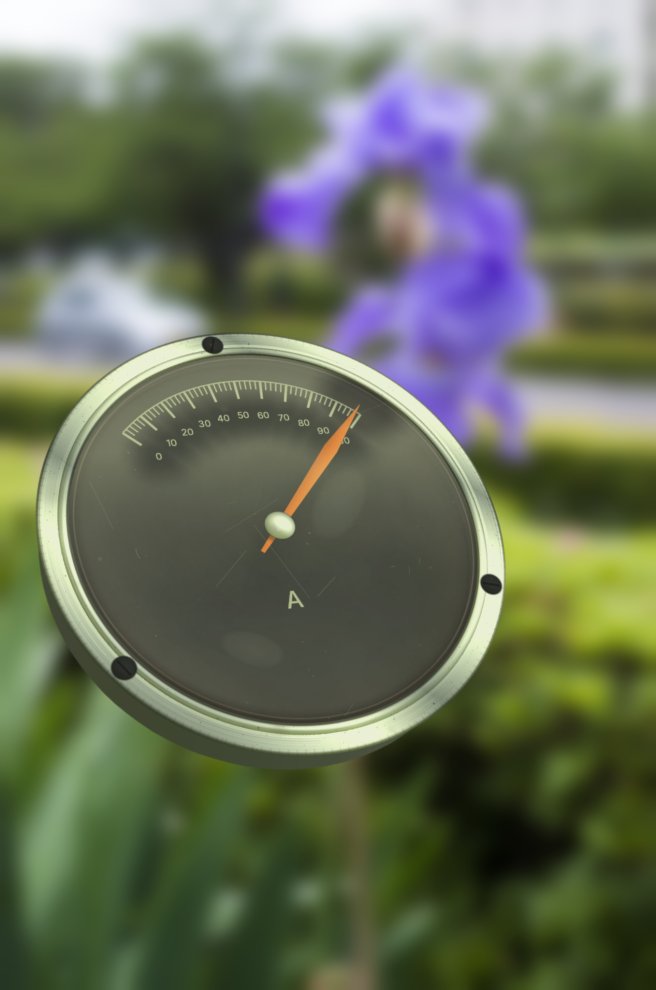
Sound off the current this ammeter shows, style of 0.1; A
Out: 98; A
